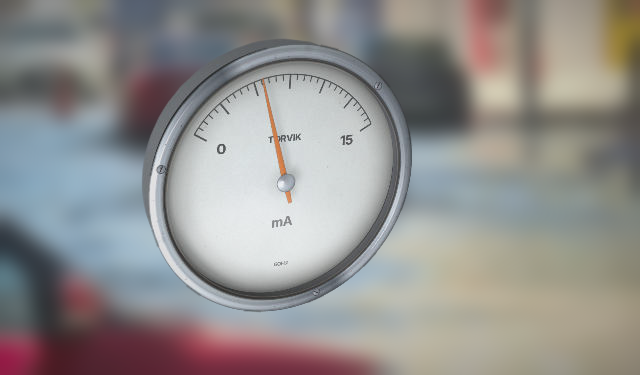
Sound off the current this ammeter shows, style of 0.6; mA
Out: 5.5; mA
